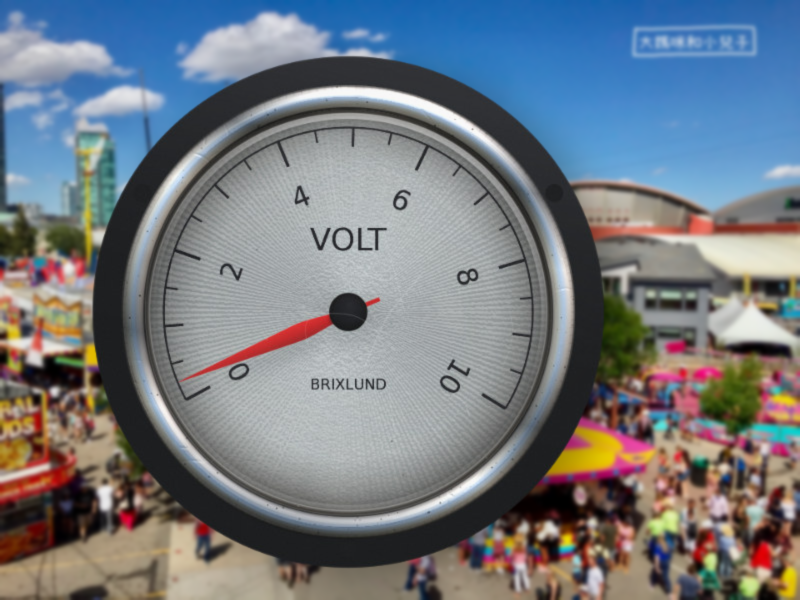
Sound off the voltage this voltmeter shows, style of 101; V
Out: 0.25; V
